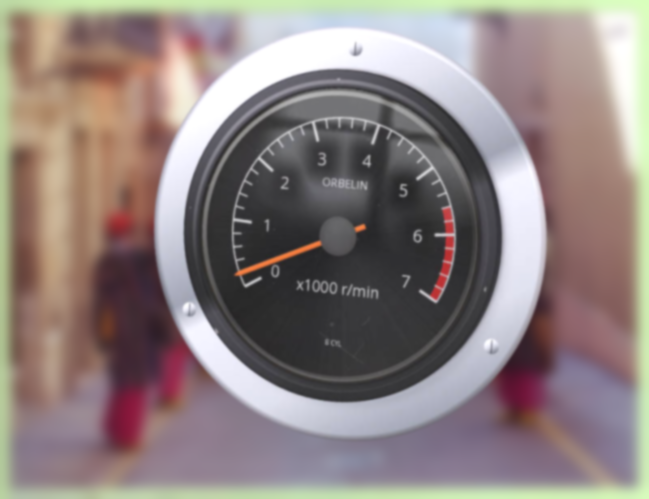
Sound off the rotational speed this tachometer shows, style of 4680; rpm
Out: 200; rpm
